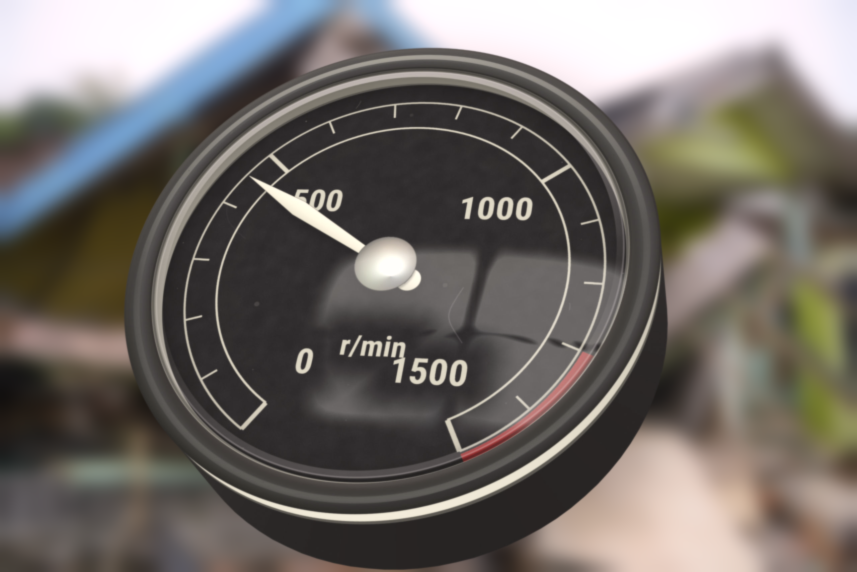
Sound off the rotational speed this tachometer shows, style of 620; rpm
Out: 450; rpm
